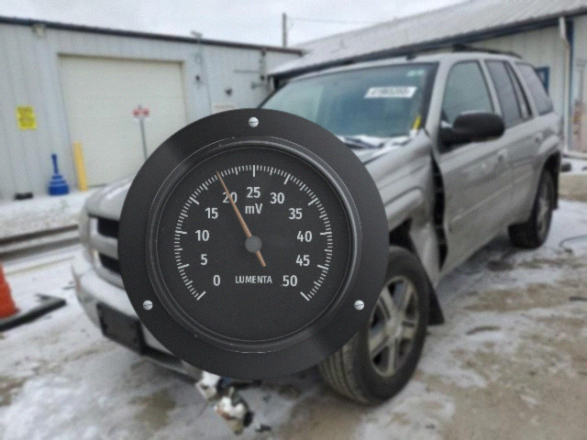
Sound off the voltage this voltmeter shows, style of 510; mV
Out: 20; mV
